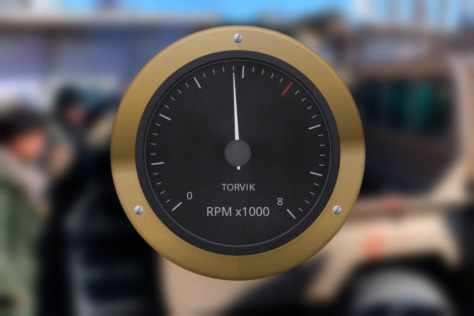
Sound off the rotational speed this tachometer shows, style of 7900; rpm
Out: 3800; rpm
